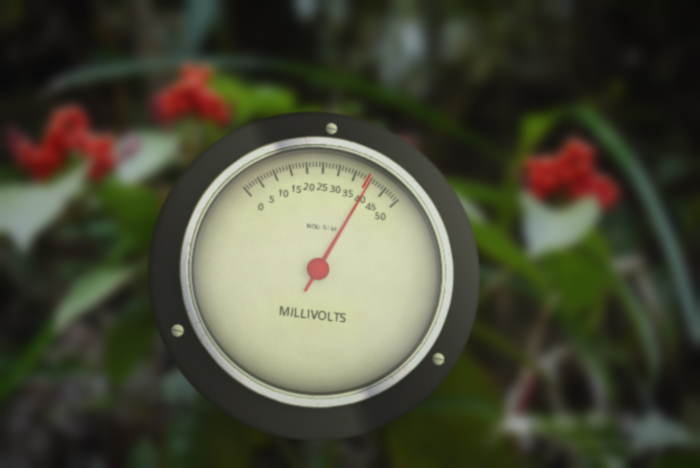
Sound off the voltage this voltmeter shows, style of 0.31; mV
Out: 40; mV
